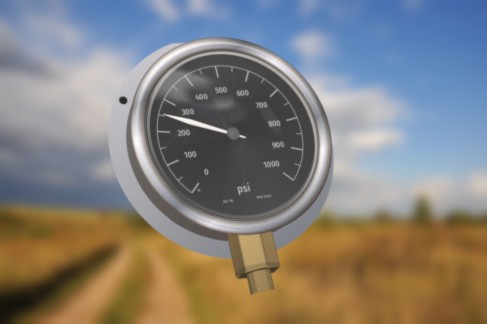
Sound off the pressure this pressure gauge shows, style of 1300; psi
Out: 250; psi
